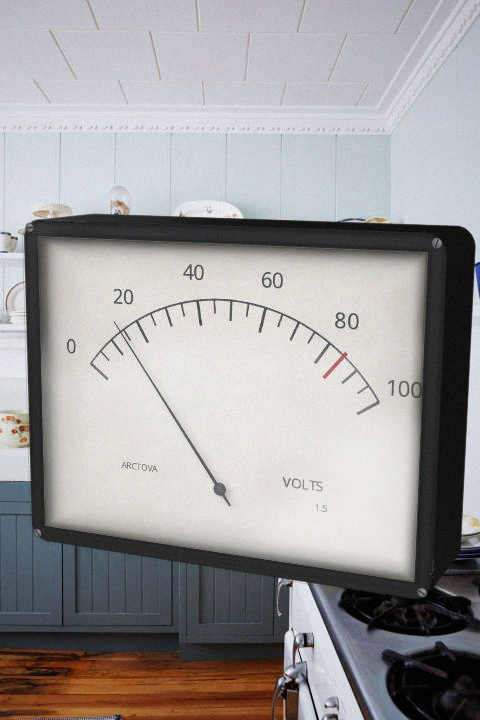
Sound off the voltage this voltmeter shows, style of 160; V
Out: 15; V
